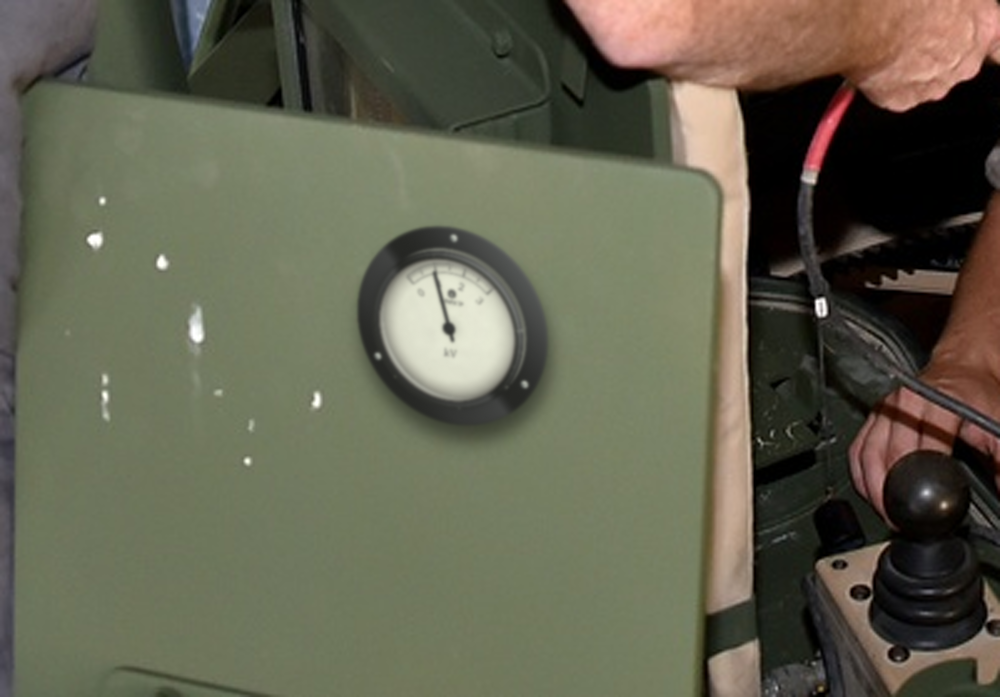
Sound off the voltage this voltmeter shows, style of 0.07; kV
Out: 1; kV
